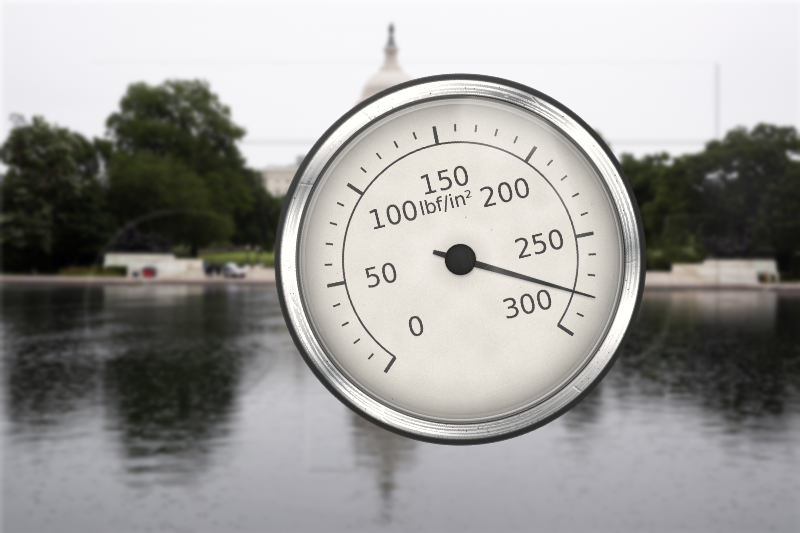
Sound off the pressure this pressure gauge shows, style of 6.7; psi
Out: 280; psi
